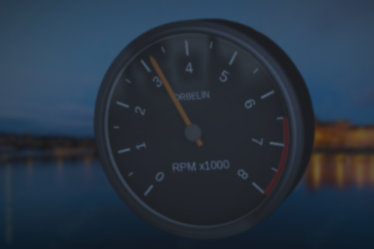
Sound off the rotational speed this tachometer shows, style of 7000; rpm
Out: 3250; rpm
